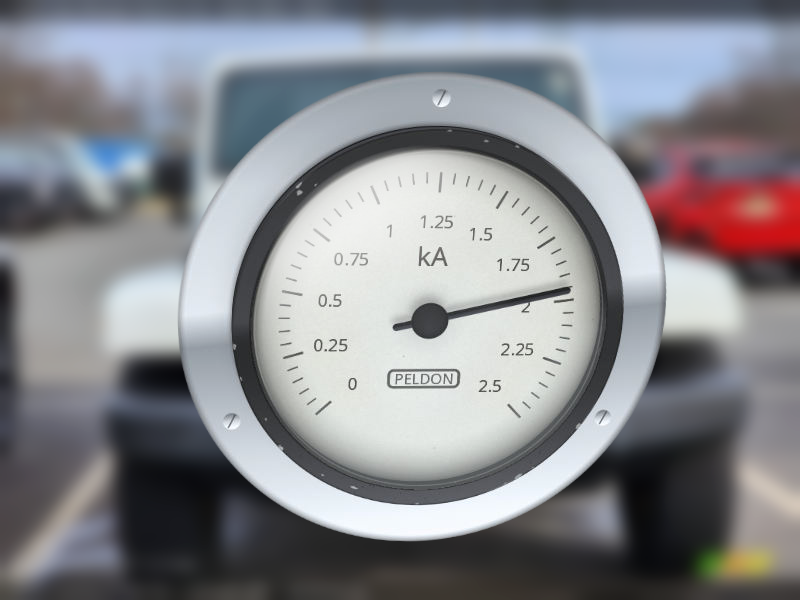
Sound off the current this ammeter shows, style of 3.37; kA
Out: 1.95; kA
